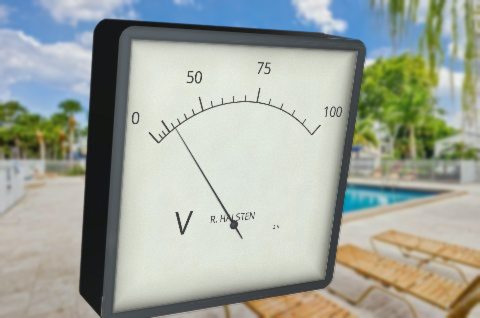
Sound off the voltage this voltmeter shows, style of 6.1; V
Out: 30; V
